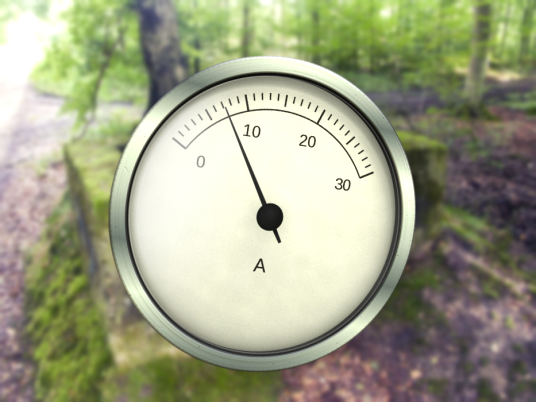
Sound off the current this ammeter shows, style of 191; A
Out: 7; A
